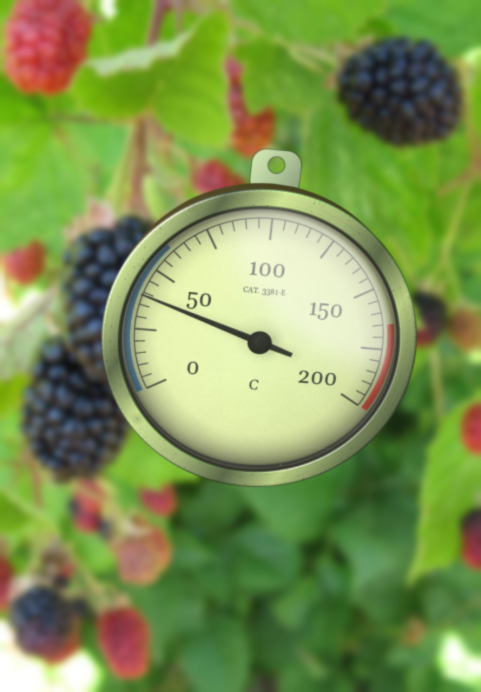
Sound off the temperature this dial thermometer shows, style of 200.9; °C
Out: 40; °C
